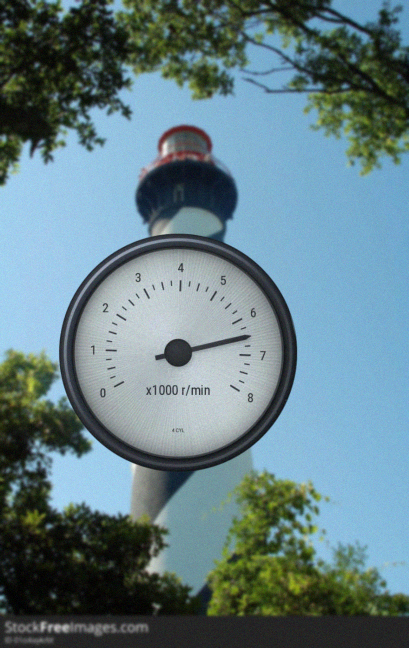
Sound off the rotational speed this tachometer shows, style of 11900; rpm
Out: 6500; rpm
